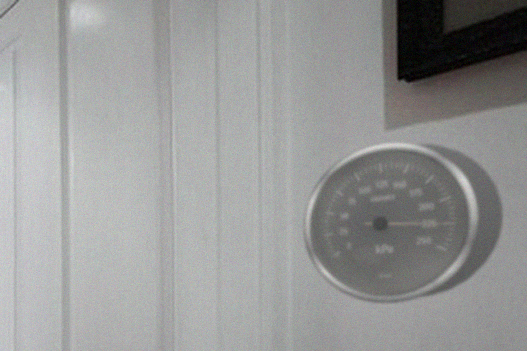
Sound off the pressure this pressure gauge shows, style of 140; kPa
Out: 225; kPa
